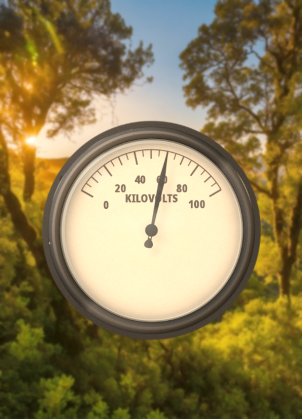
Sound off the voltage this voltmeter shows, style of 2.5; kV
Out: 60; kV
